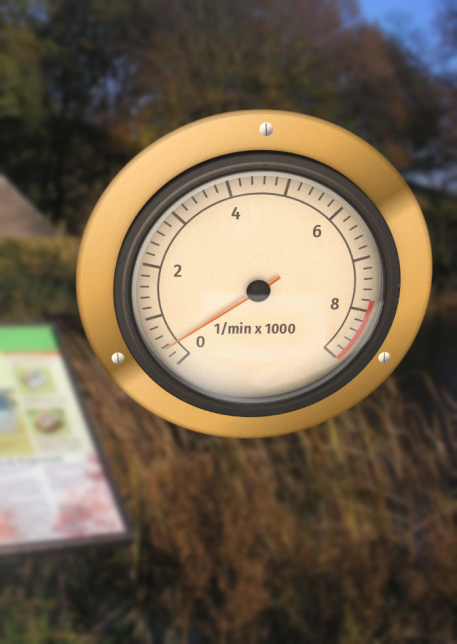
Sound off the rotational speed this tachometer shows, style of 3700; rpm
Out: 400; rpm
